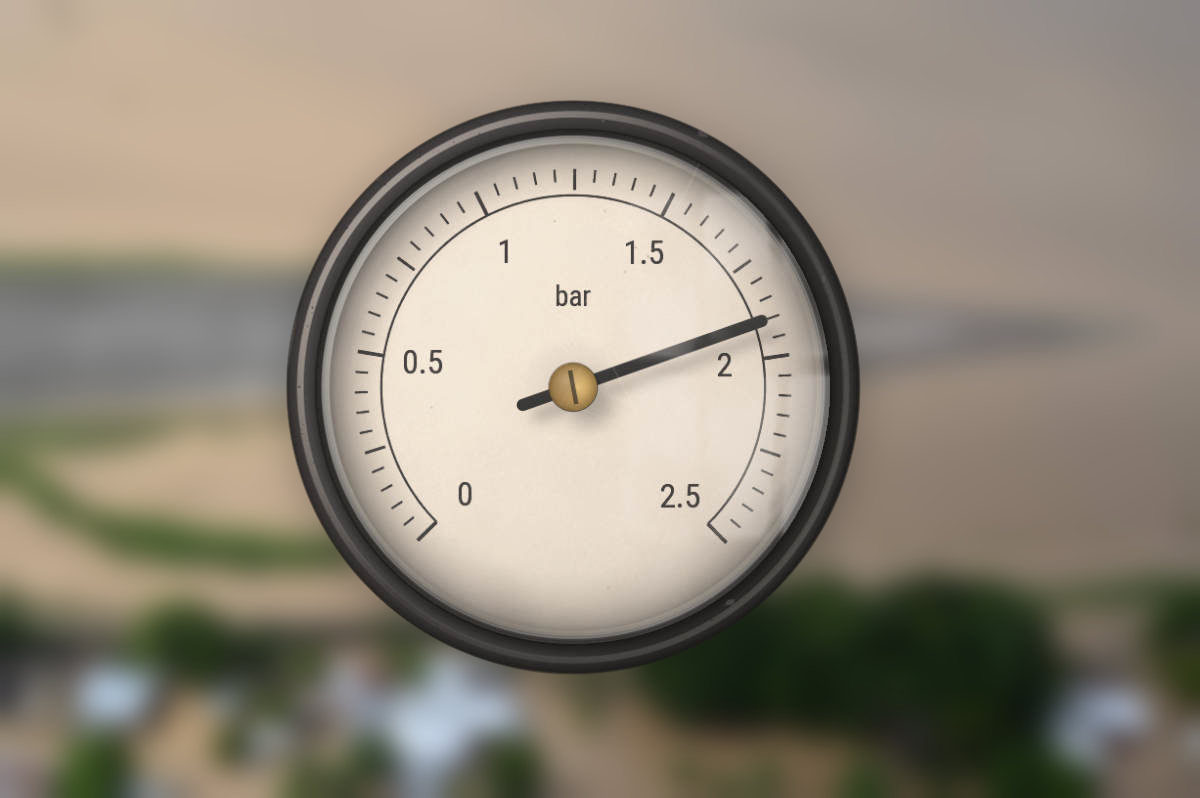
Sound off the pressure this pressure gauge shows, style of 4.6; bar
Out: 1.9; bar
